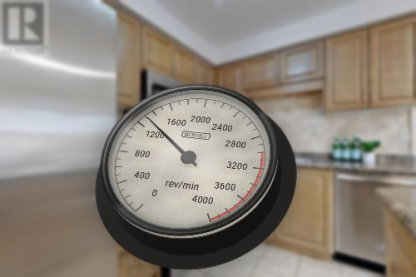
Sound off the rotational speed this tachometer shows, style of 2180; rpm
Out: 1300; rpm
